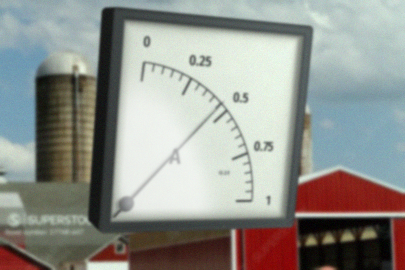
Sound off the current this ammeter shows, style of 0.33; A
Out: 0.45; A
